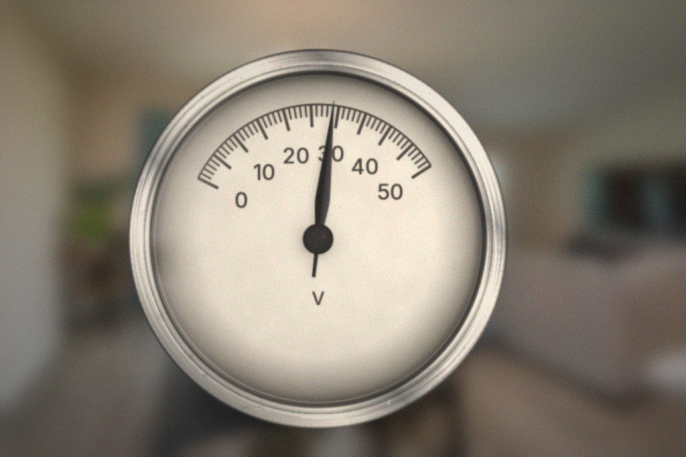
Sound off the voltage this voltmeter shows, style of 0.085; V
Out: 29; V
